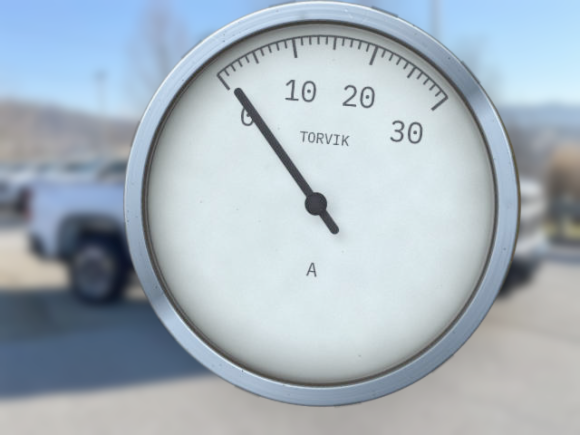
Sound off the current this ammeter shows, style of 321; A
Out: 1; A
